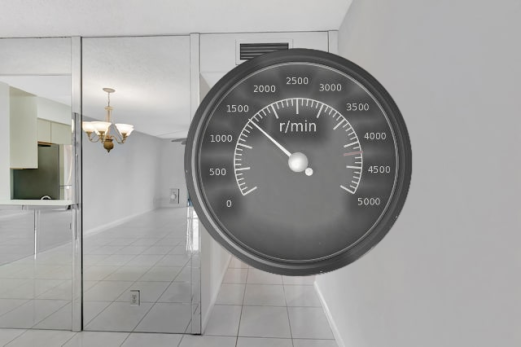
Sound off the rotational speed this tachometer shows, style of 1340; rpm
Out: 1500; rpm
